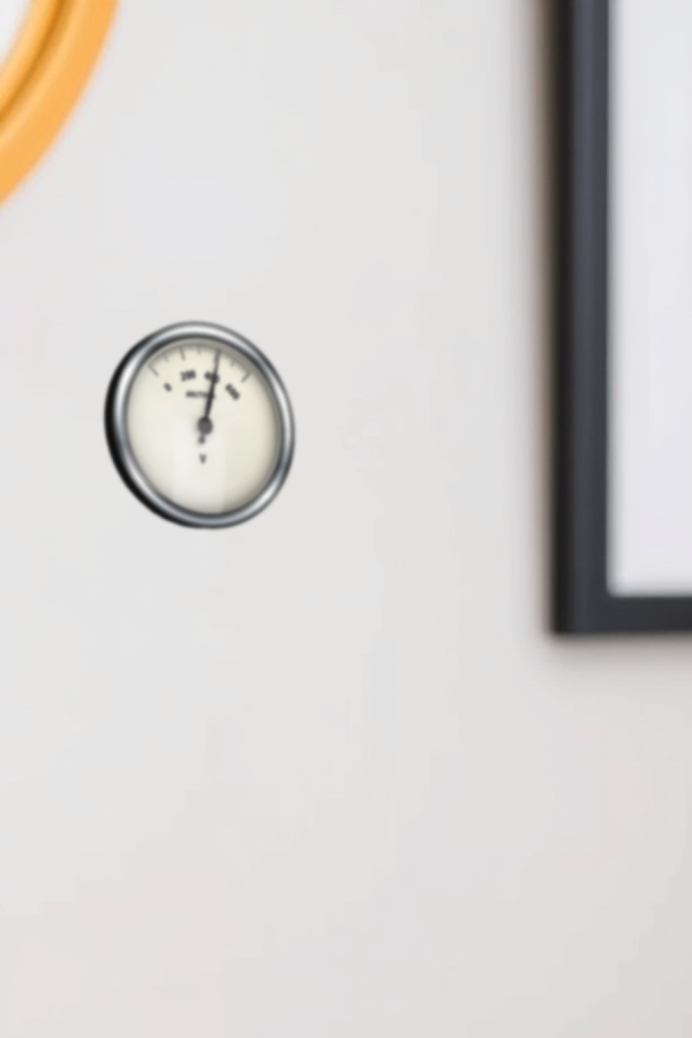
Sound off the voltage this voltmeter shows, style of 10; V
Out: 400; V
